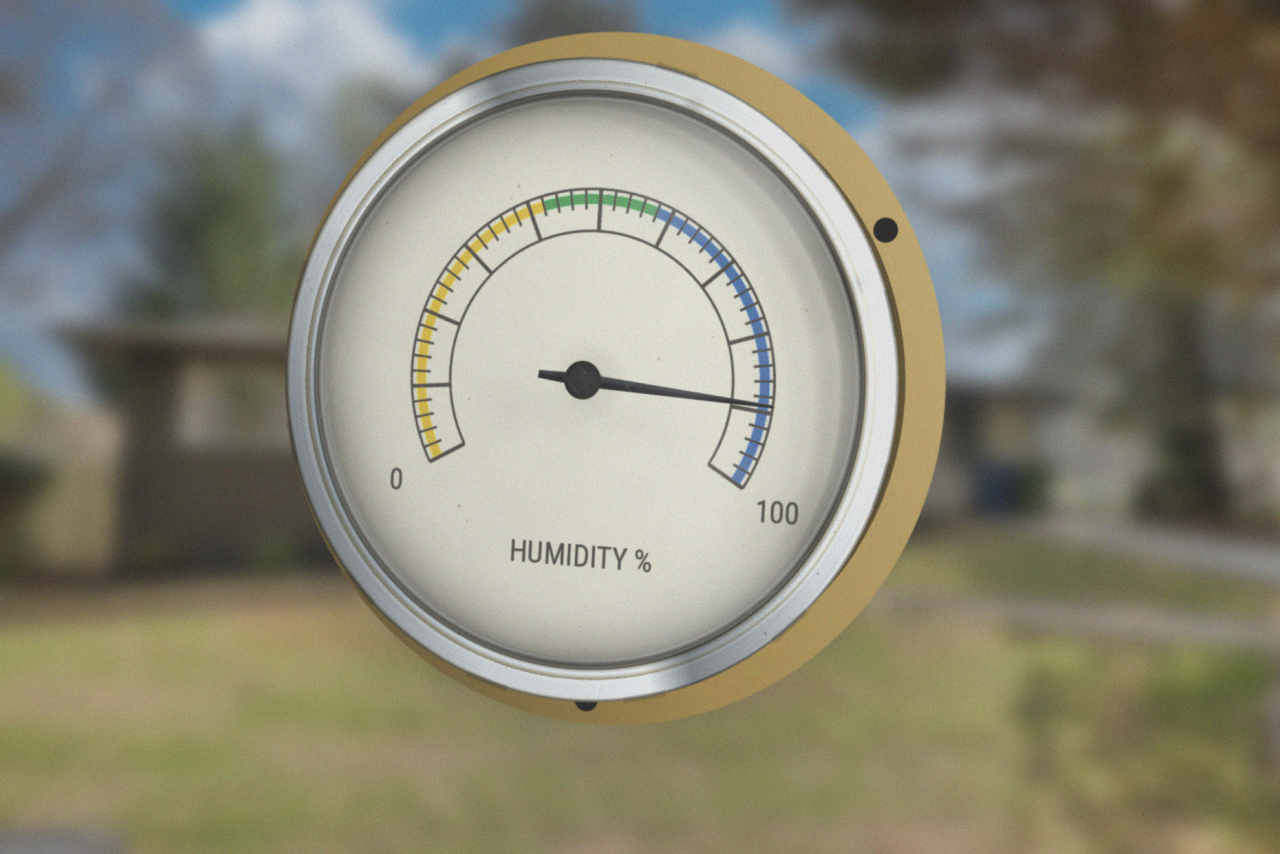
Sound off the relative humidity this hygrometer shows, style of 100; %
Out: 89; %
